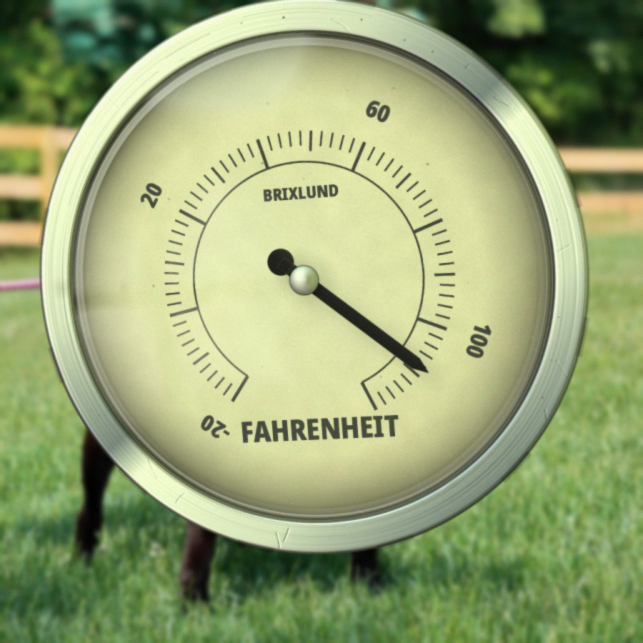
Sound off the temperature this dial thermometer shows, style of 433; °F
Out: 108; °F
